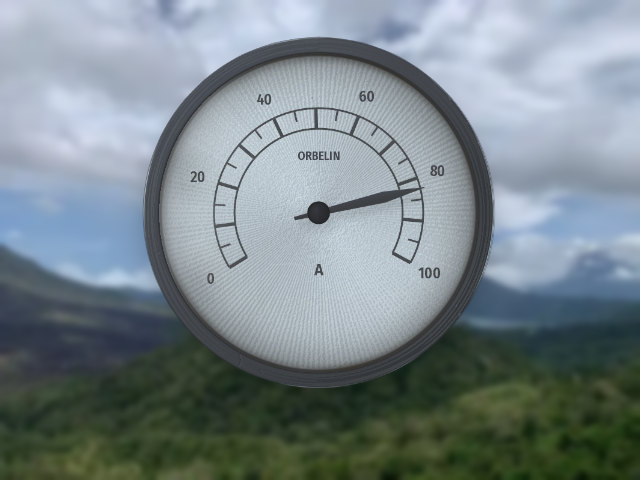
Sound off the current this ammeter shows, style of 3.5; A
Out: 82.5; A
